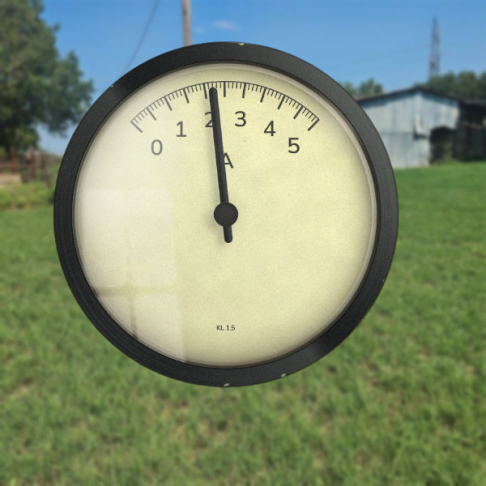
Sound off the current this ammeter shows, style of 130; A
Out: 2.2; A
